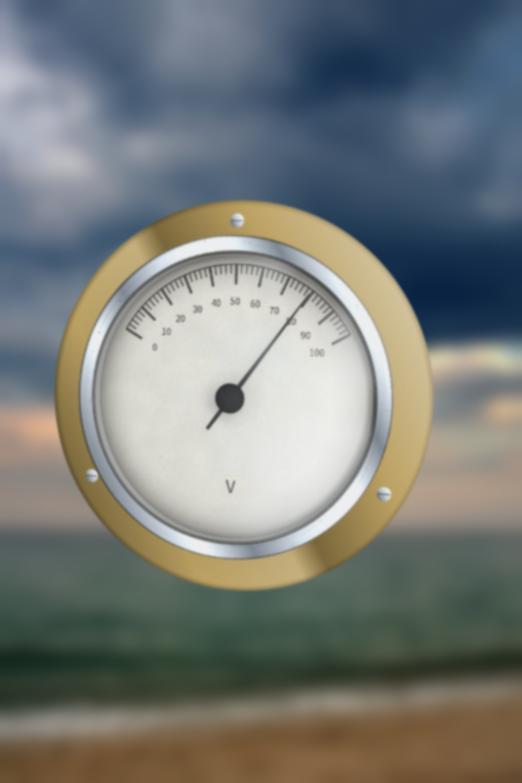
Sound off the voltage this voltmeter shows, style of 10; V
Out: 80; V
